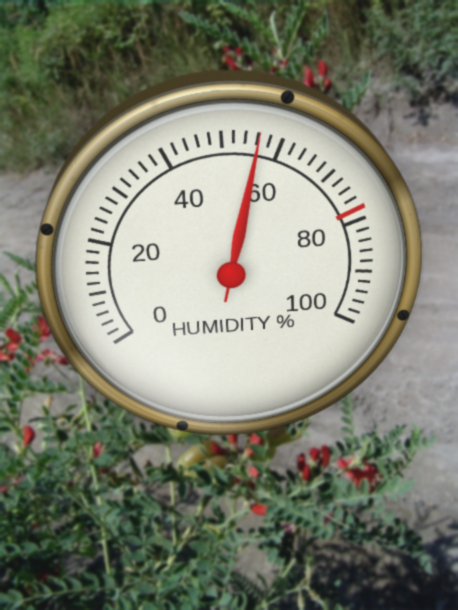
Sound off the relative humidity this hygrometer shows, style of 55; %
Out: 56; %
